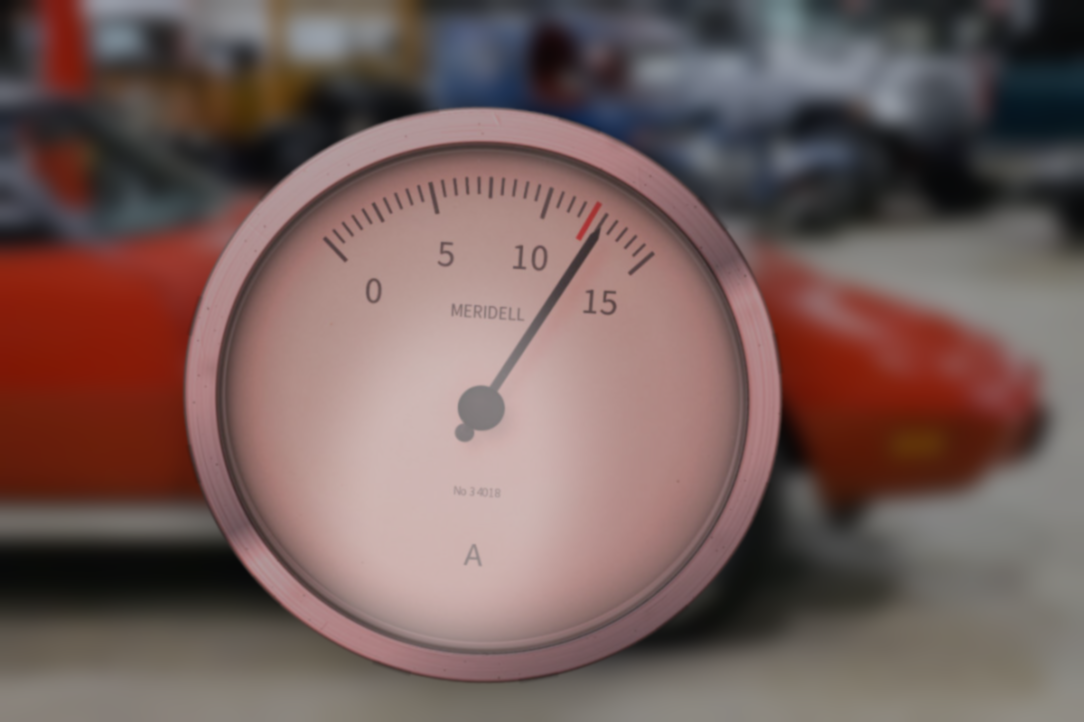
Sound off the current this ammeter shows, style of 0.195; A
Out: 12.5; A
